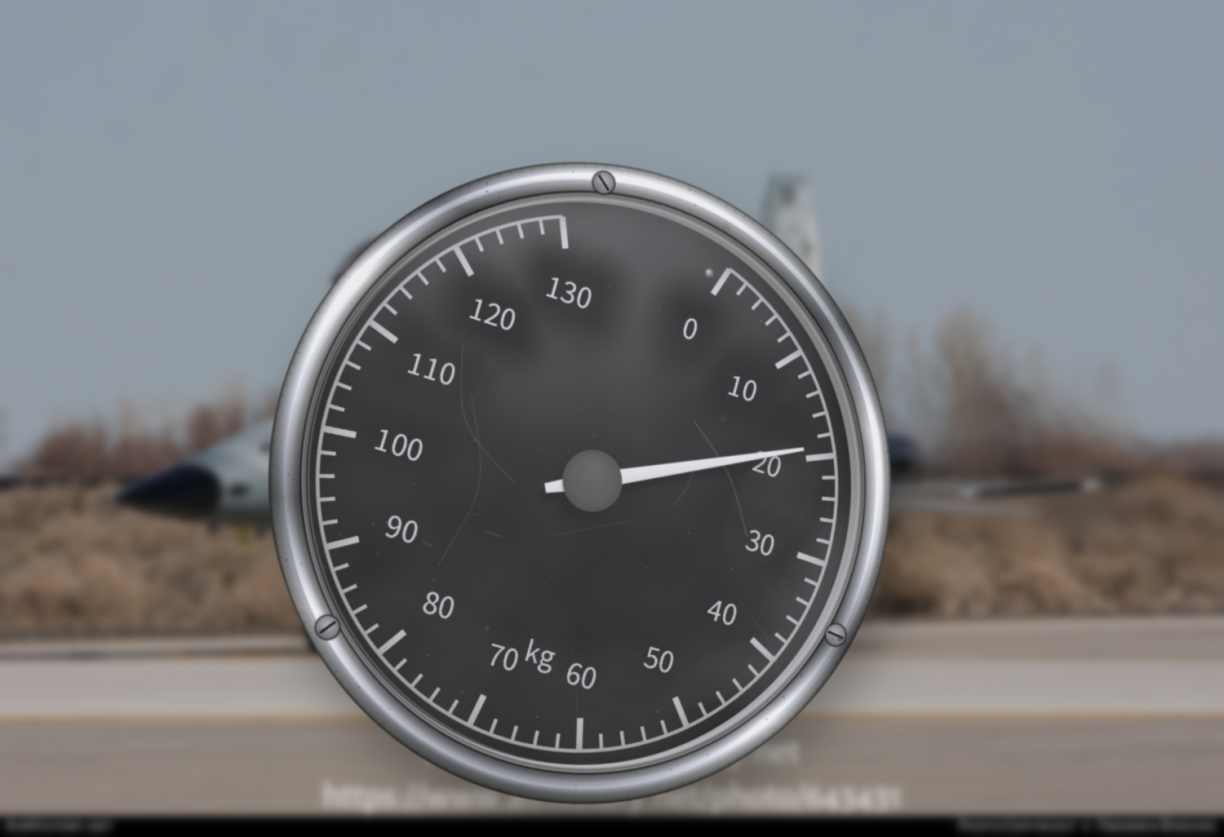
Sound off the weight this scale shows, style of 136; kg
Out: 19; kg
